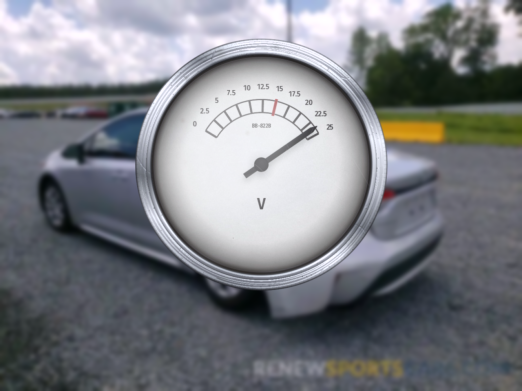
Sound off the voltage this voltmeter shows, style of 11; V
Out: 23.75; V
